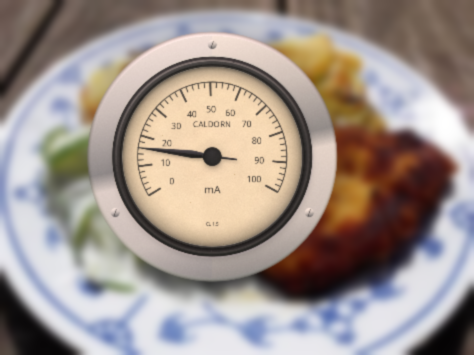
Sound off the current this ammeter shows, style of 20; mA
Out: 16; mA
